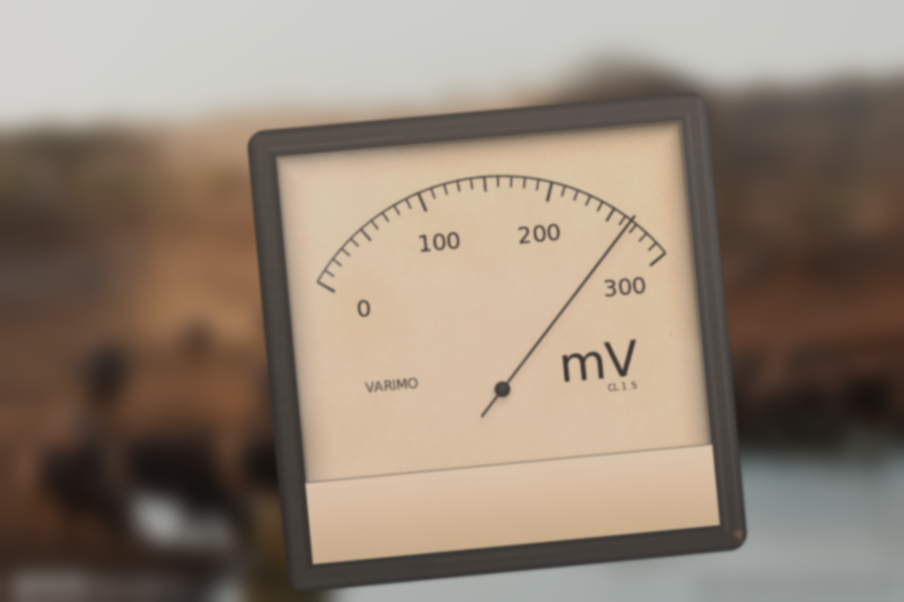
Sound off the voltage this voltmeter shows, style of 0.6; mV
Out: 265; mV
